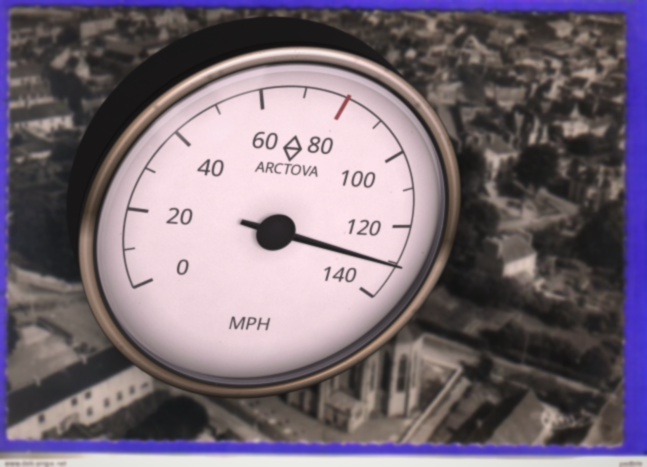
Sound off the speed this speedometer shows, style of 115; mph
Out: 130; mph
